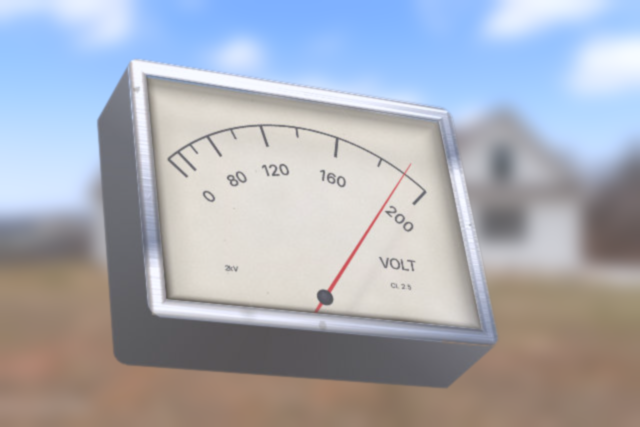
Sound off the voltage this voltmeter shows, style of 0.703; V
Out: 190; V
